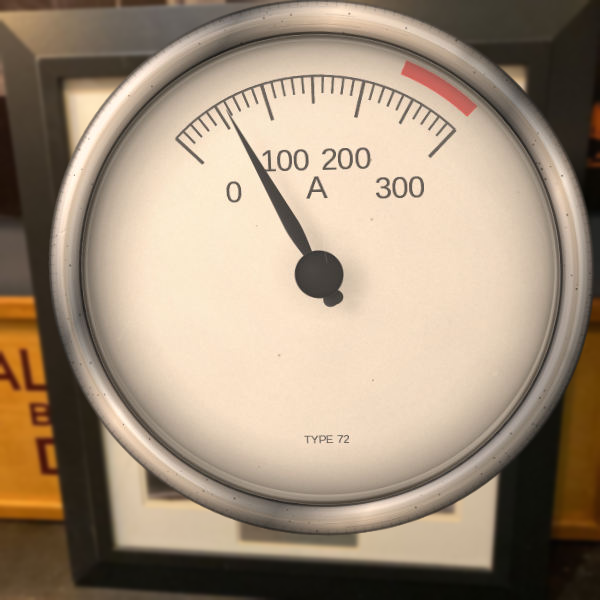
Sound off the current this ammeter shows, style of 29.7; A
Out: 60; A
